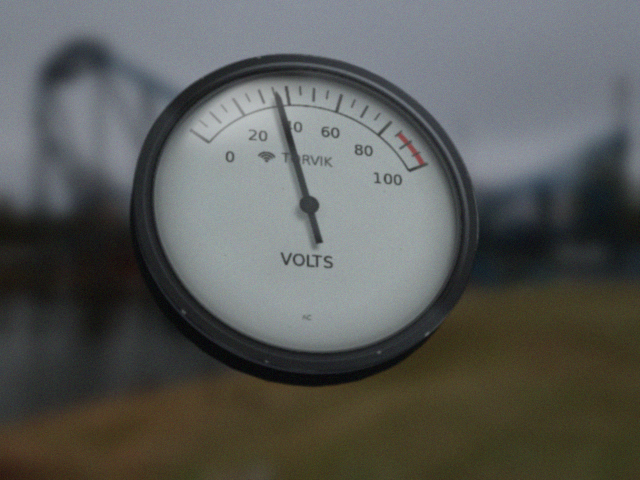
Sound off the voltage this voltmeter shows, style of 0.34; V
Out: 35; V
